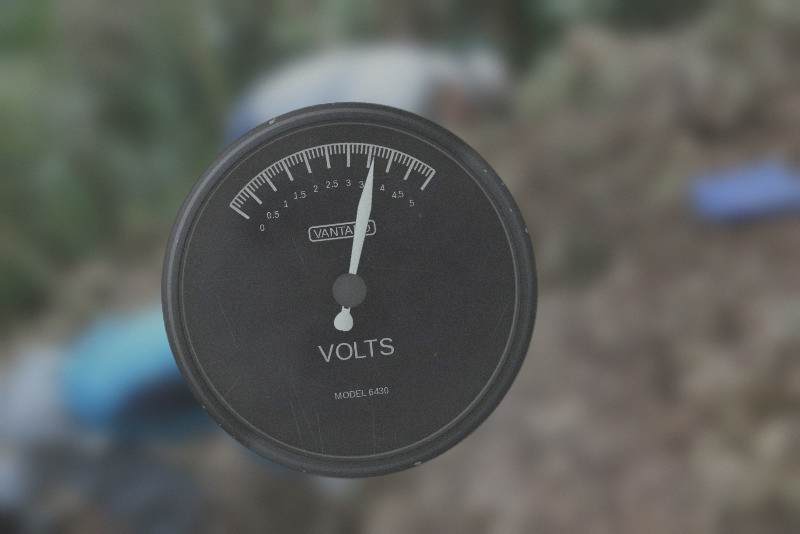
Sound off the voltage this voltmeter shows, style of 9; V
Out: 3.6; V
